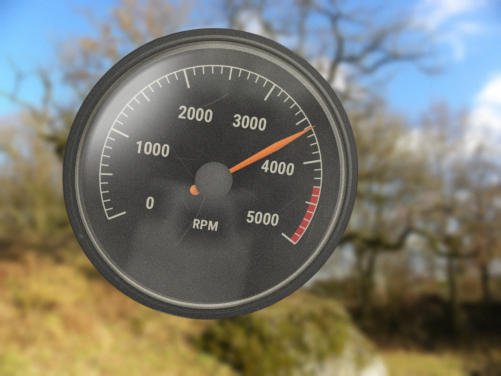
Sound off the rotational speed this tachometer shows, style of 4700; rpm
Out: 3600; rpm
